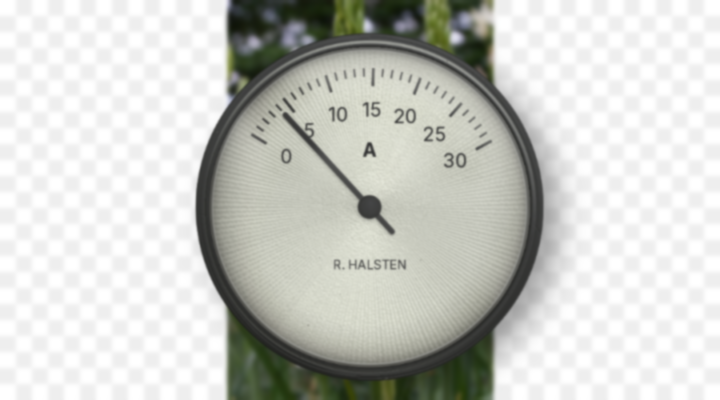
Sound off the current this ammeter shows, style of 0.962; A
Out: 4; A
